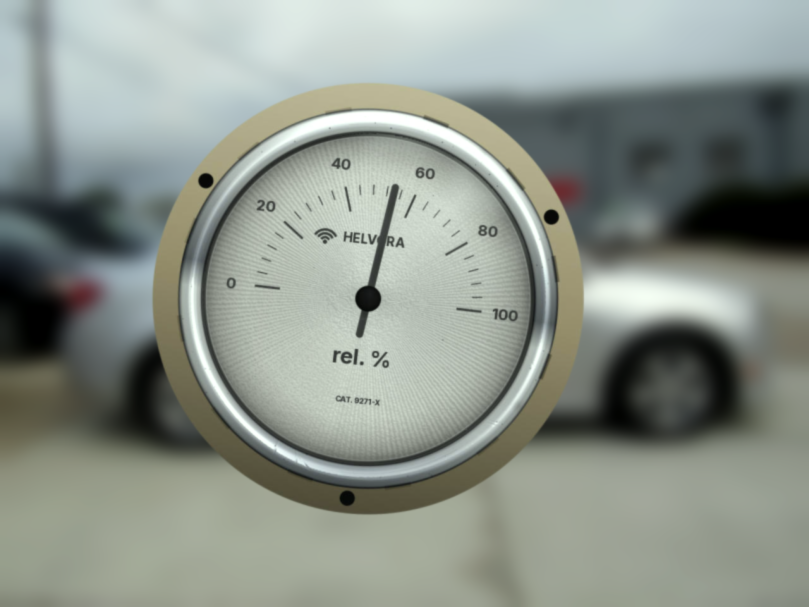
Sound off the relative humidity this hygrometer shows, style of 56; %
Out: 54; %
